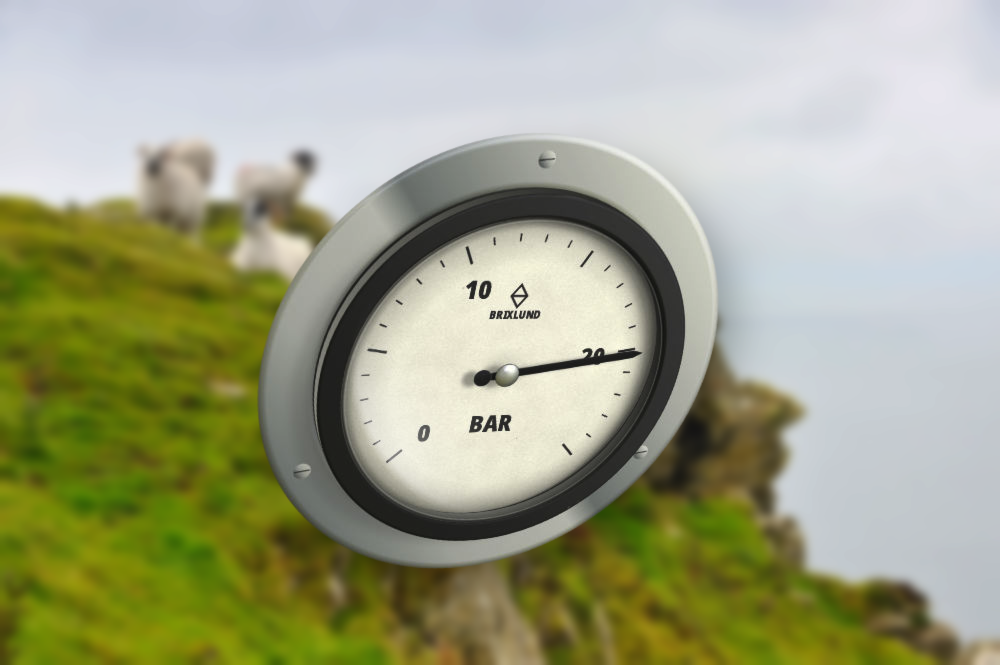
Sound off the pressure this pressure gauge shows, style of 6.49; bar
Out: 20; bar
